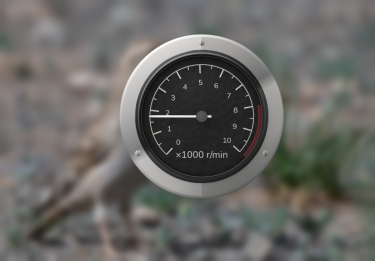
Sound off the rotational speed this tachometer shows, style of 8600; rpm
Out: 1750; rpm
